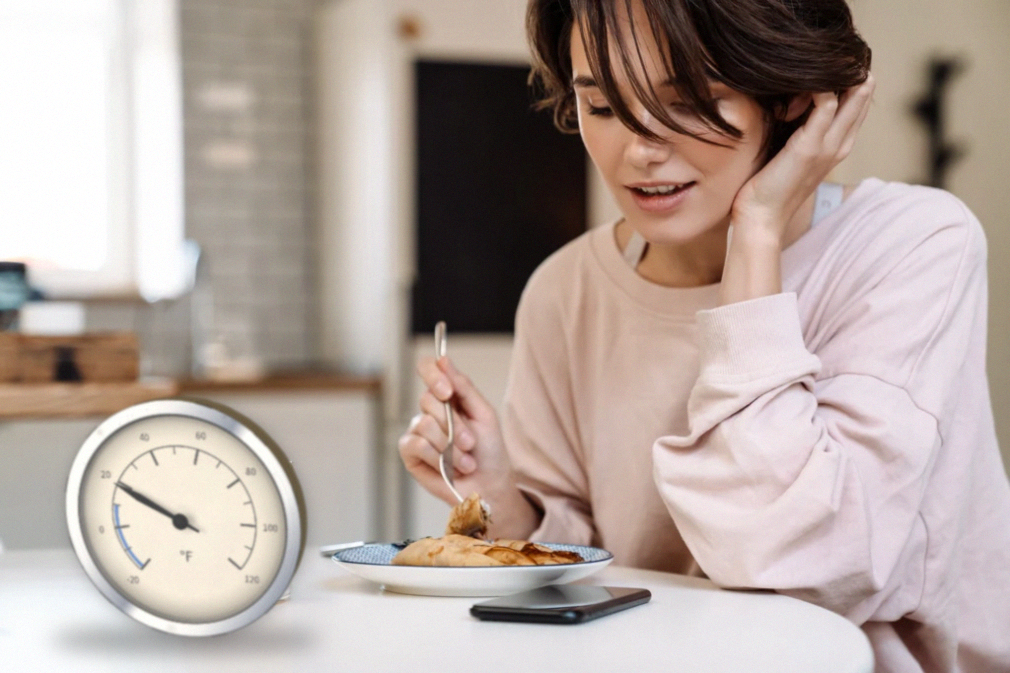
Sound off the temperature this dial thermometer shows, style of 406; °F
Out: 20; °F
